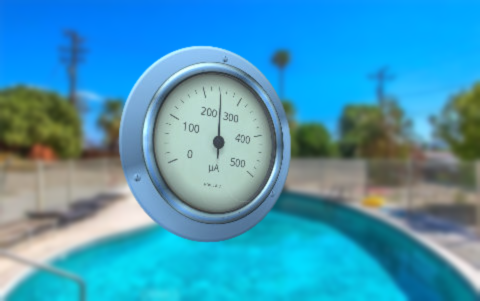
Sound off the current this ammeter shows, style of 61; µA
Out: 240; µA
